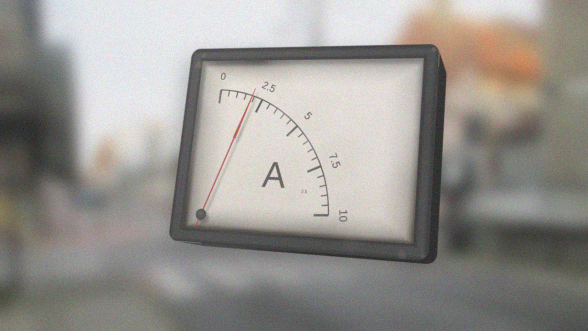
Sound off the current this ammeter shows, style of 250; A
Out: 2; A
